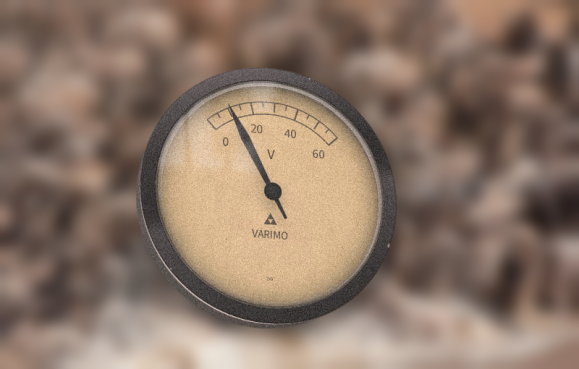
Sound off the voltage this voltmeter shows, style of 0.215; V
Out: 10; V
